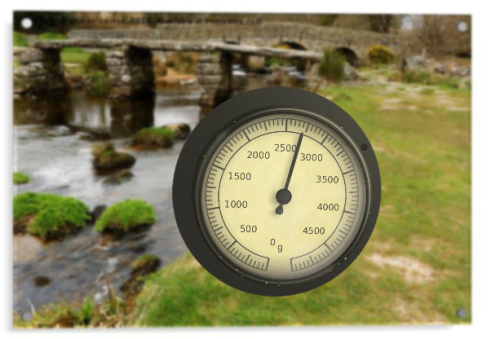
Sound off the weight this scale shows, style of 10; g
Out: 2700; g
